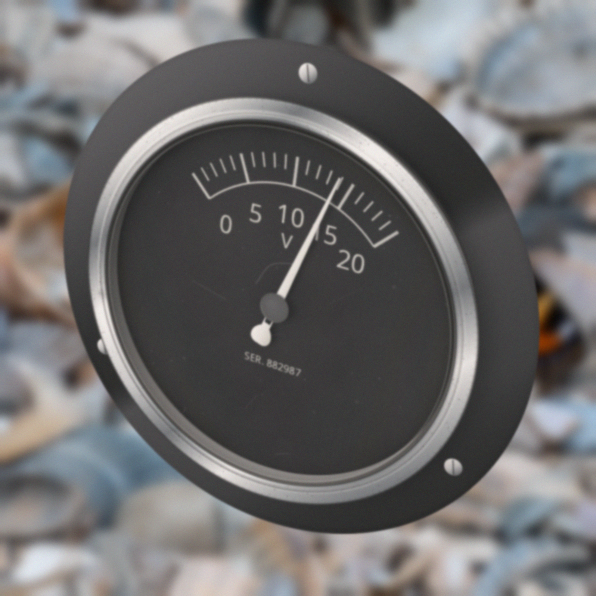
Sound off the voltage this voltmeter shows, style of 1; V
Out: 14; V
